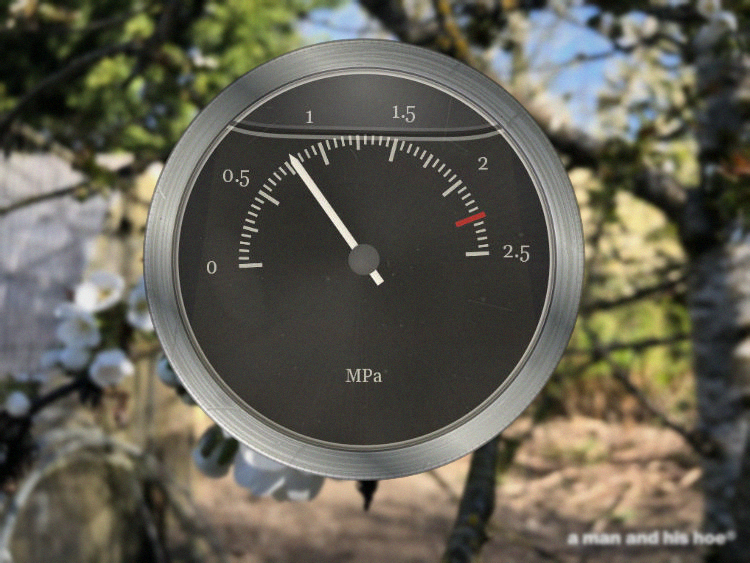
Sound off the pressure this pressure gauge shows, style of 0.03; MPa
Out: 0.8; MPa
